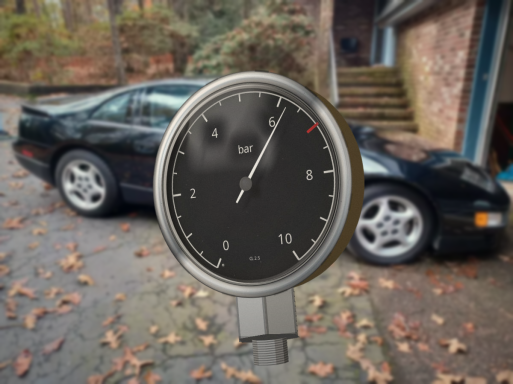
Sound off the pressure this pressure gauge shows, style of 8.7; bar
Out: 6.25; bar
